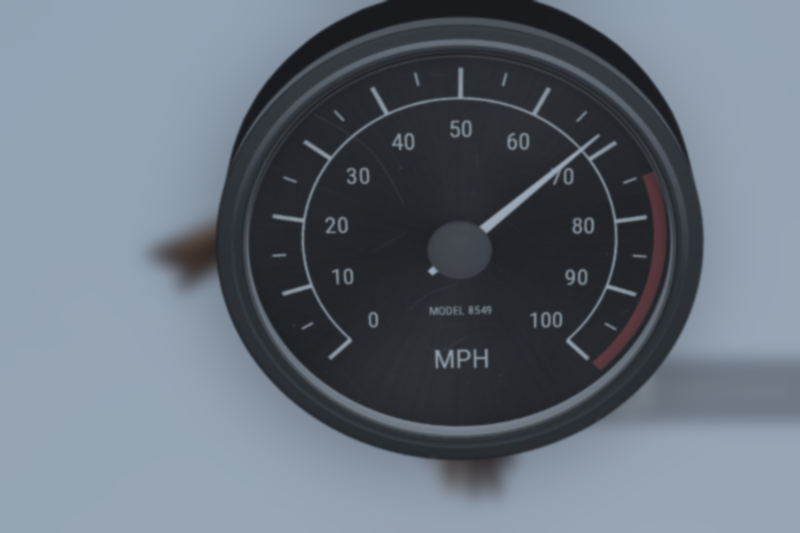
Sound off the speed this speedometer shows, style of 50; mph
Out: 67.5; mph
